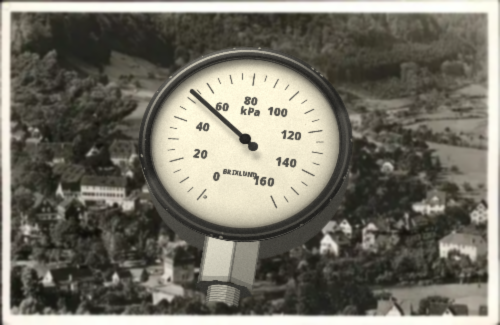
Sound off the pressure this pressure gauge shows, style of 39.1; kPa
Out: 52.5; kPa
